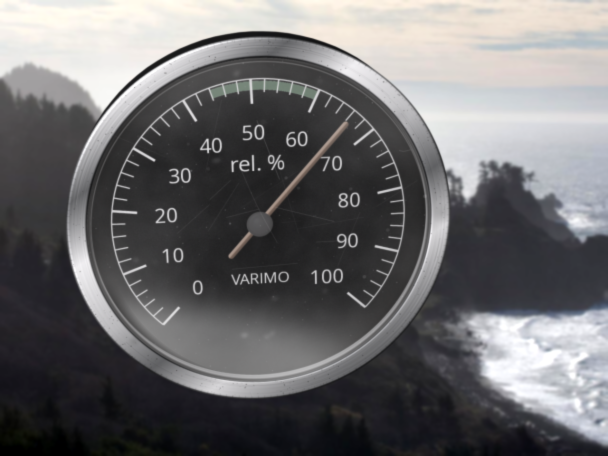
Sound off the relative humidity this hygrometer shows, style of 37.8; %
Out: 66; %
